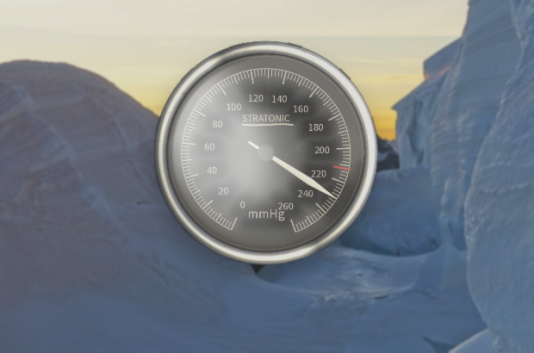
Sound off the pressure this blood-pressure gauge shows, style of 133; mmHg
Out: 230; mmHg
